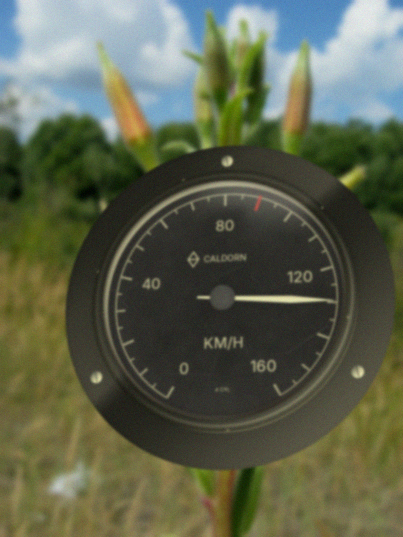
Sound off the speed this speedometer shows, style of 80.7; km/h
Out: 130; km/h
